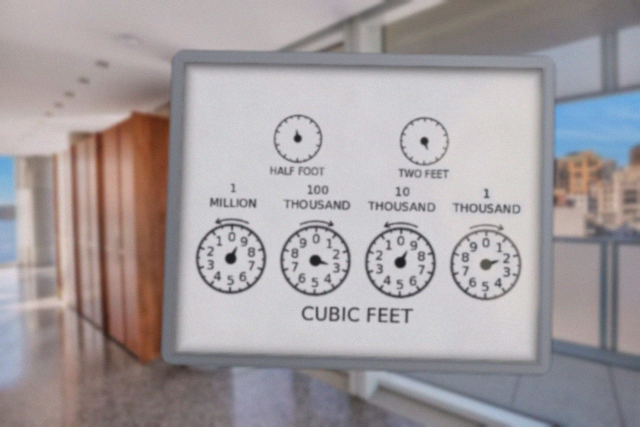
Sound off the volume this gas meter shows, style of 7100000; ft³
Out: 929200; ft³
